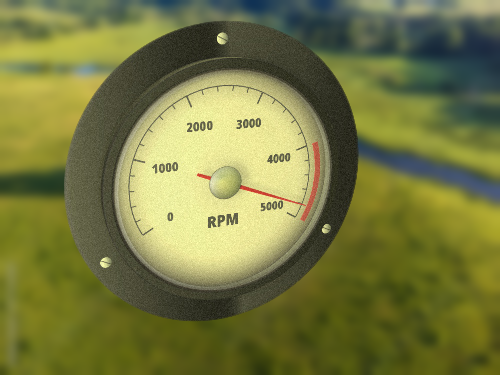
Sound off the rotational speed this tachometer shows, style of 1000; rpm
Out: 4800; rpm
